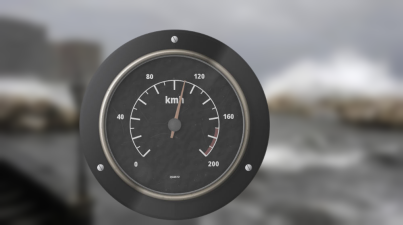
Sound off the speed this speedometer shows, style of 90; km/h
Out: 110; km/h
